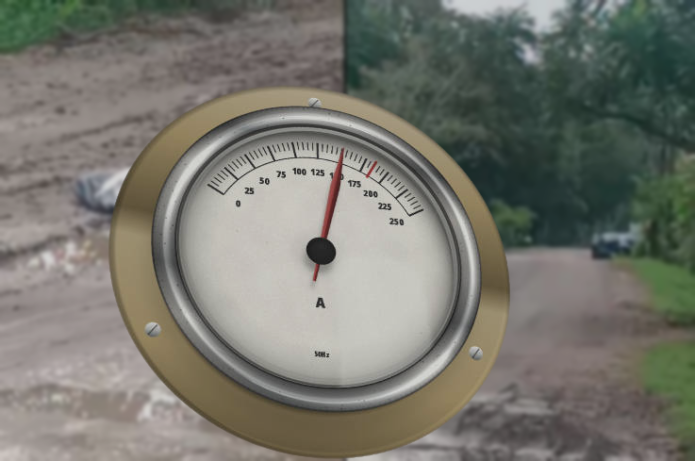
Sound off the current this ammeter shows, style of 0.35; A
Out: 150; A
